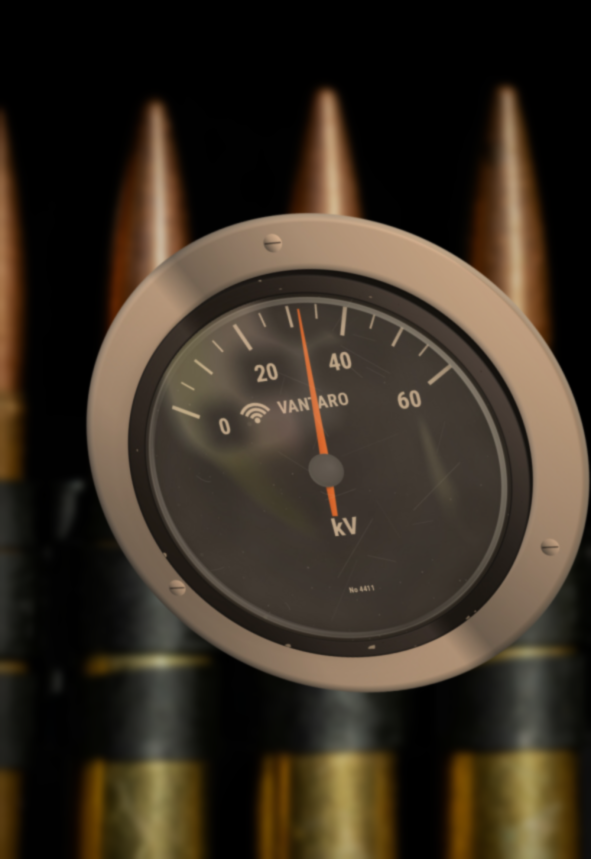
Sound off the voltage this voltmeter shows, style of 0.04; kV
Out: 32.5; kV
